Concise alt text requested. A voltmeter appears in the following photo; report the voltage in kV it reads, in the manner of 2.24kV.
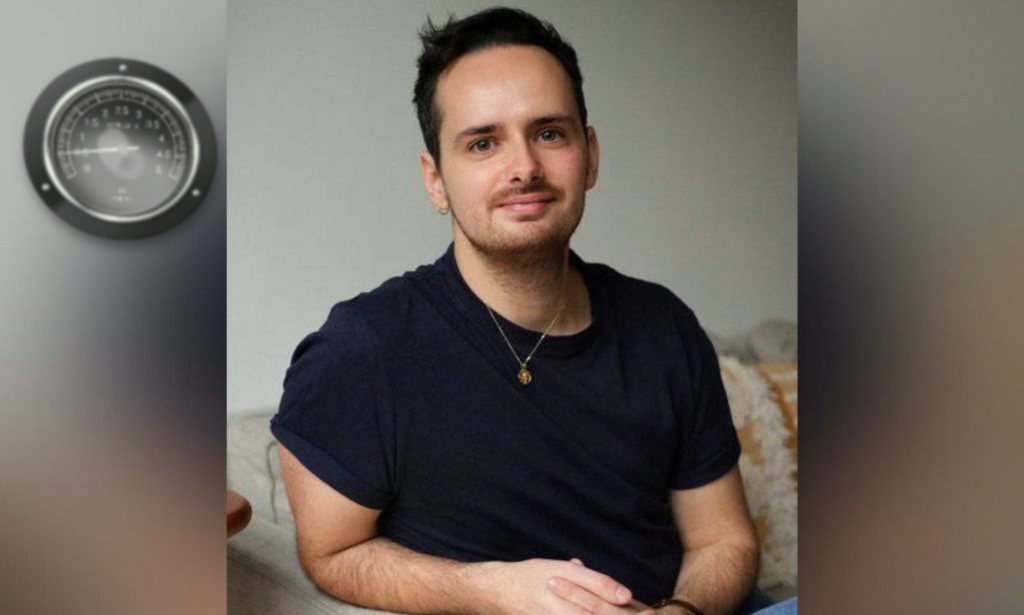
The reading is 0.5kV
